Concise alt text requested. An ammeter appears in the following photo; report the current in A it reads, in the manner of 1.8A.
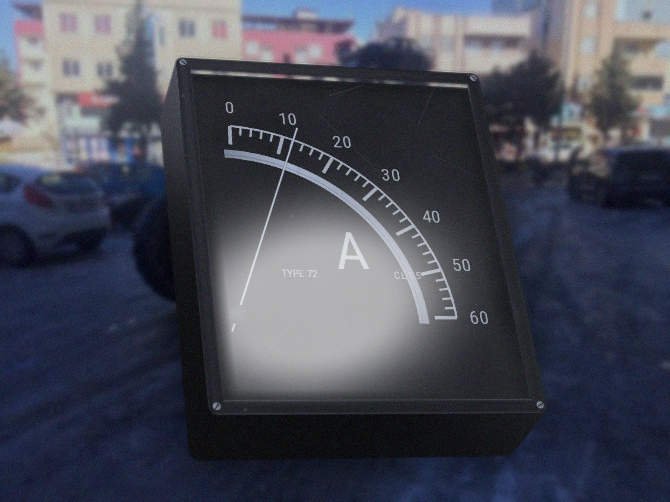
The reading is 12A
